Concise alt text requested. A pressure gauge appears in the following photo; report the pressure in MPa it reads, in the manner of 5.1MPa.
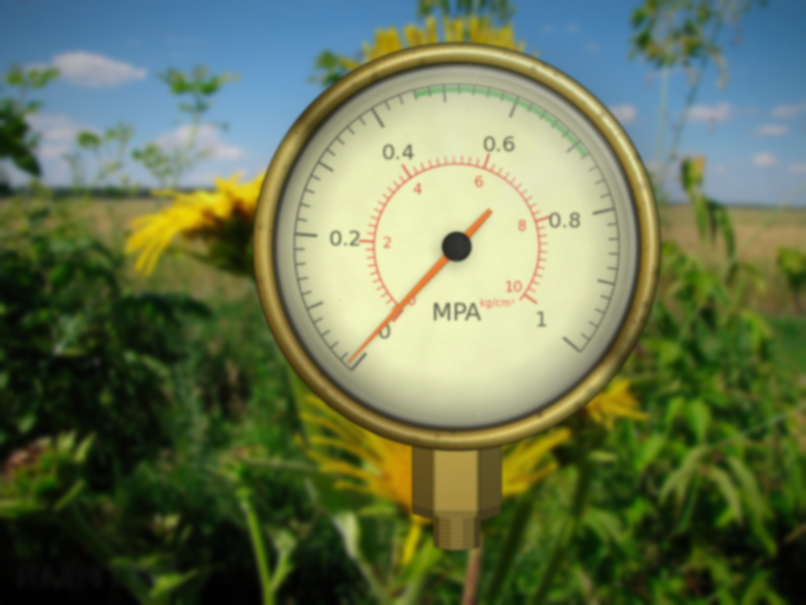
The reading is 0.01MPa
